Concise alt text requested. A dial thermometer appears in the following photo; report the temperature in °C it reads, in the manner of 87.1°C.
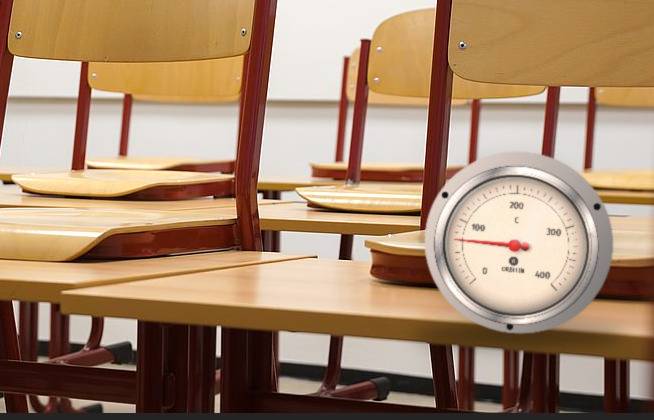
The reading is 70°C
